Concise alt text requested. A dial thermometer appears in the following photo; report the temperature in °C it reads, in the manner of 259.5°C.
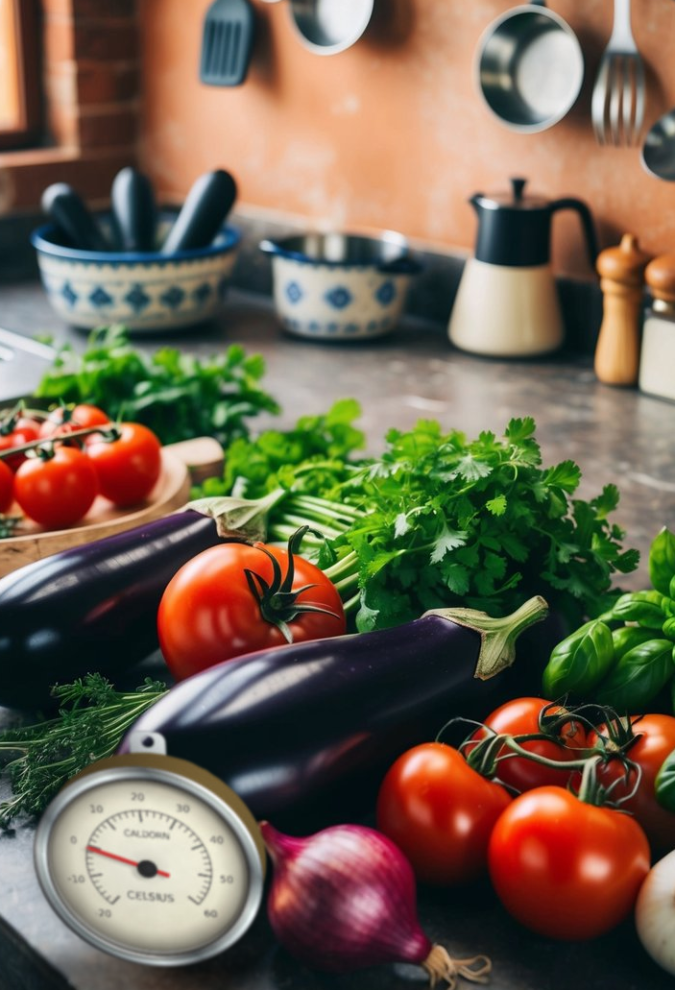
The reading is 0°C
